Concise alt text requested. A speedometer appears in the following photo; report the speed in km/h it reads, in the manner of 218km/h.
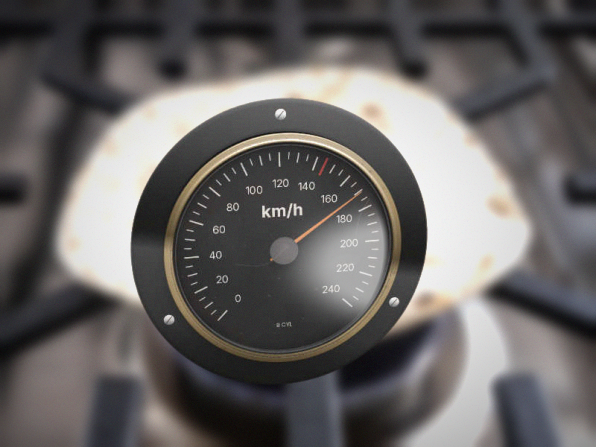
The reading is 170km/h
